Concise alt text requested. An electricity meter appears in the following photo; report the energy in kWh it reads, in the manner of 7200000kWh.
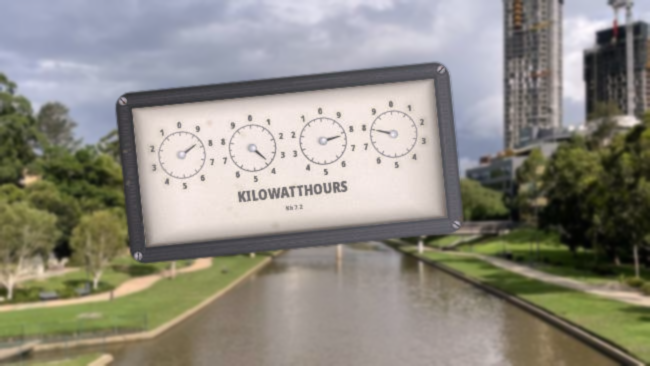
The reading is 8378kWh
